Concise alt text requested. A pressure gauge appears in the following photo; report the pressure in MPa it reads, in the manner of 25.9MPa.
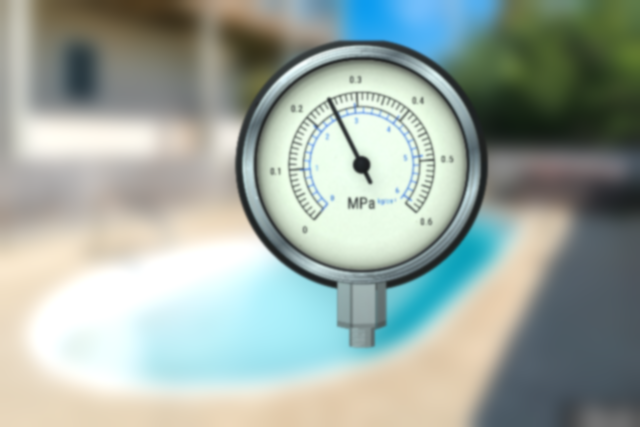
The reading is 0.25MPa
